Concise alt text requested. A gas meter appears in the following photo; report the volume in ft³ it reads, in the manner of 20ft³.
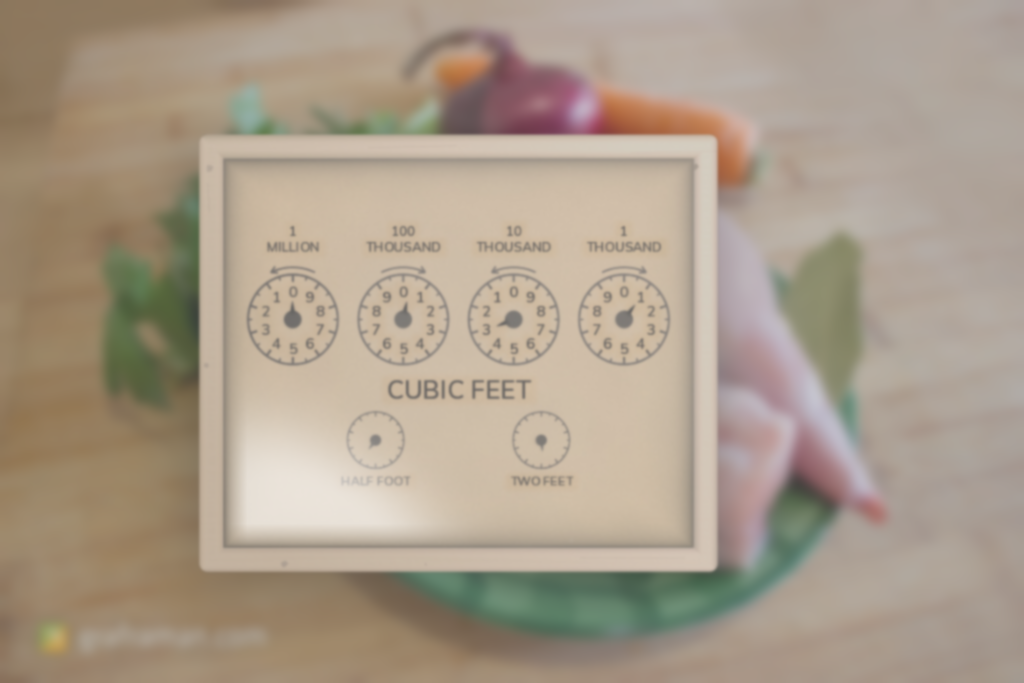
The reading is 3100ft³
